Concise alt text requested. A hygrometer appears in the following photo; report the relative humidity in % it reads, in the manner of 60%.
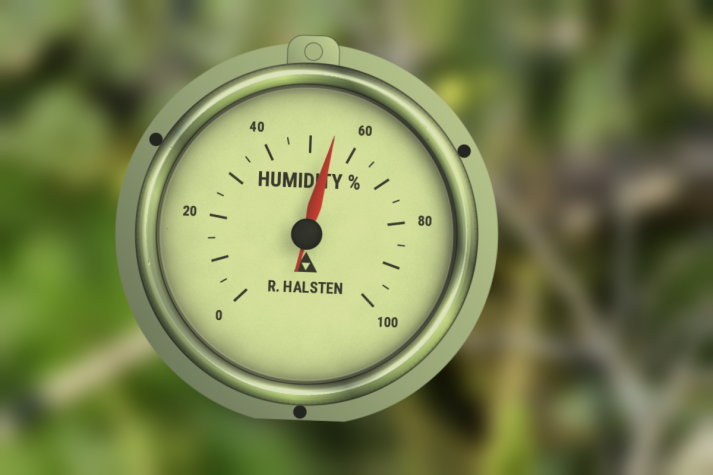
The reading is 55%
